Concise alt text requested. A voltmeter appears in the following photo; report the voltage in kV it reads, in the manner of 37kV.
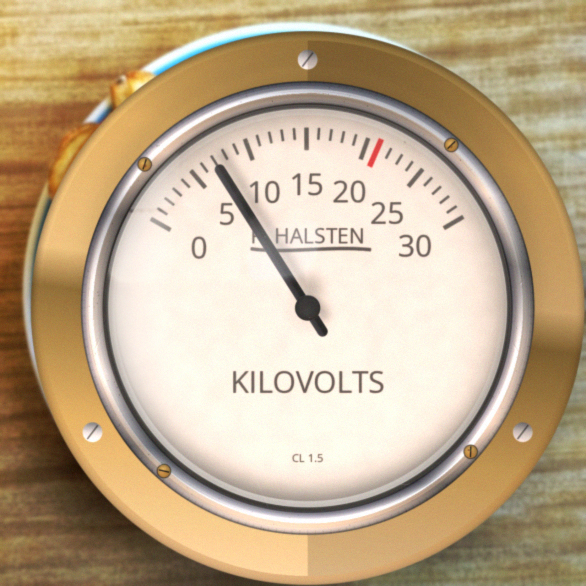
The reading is 7kV
